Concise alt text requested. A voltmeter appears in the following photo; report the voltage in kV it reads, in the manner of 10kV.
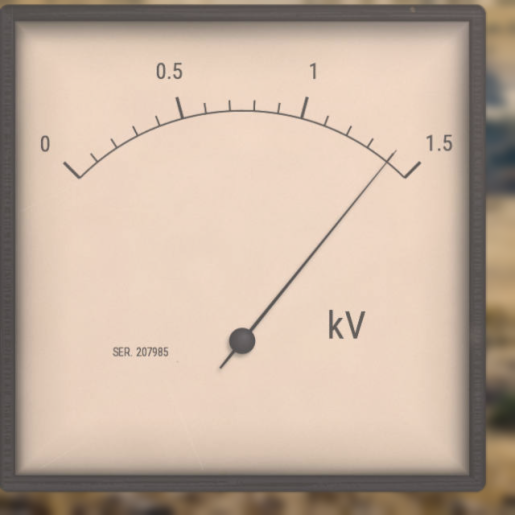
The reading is 1.4kV
